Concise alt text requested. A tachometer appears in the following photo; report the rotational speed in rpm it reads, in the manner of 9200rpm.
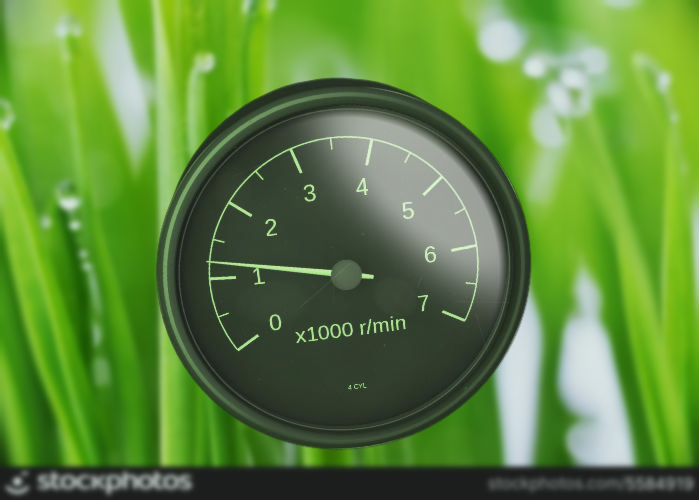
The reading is 1250rpm
